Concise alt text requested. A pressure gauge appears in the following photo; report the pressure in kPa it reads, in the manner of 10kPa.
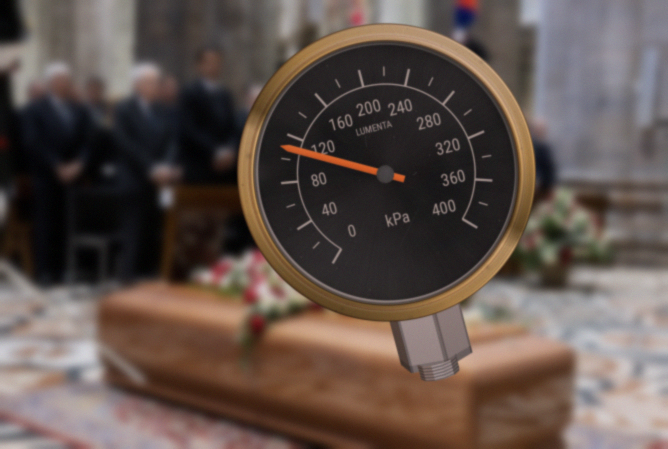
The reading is 110kPa
